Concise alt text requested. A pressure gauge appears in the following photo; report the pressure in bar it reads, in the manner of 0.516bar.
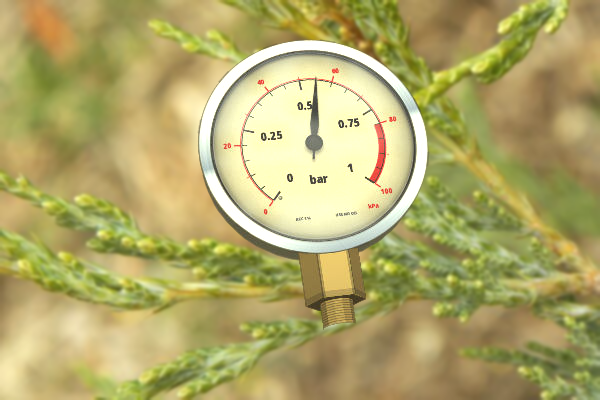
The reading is 0.55bar
